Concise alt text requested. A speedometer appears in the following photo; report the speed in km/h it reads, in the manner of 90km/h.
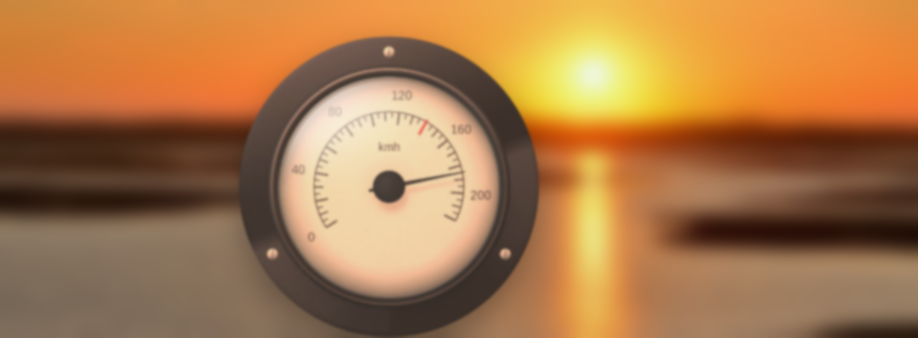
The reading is 185km/h
